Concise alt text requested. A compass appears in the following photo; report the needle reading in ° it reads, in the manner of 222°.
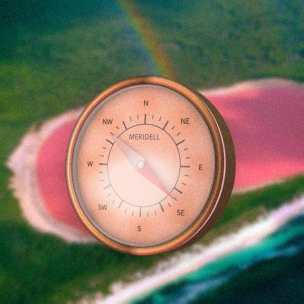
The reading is 130°
